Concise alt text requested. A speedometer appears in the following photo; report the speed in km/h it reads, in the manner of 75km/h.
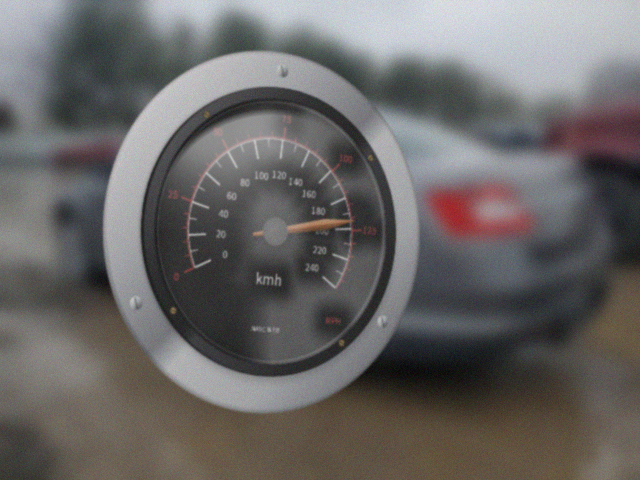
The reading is 195km/h
